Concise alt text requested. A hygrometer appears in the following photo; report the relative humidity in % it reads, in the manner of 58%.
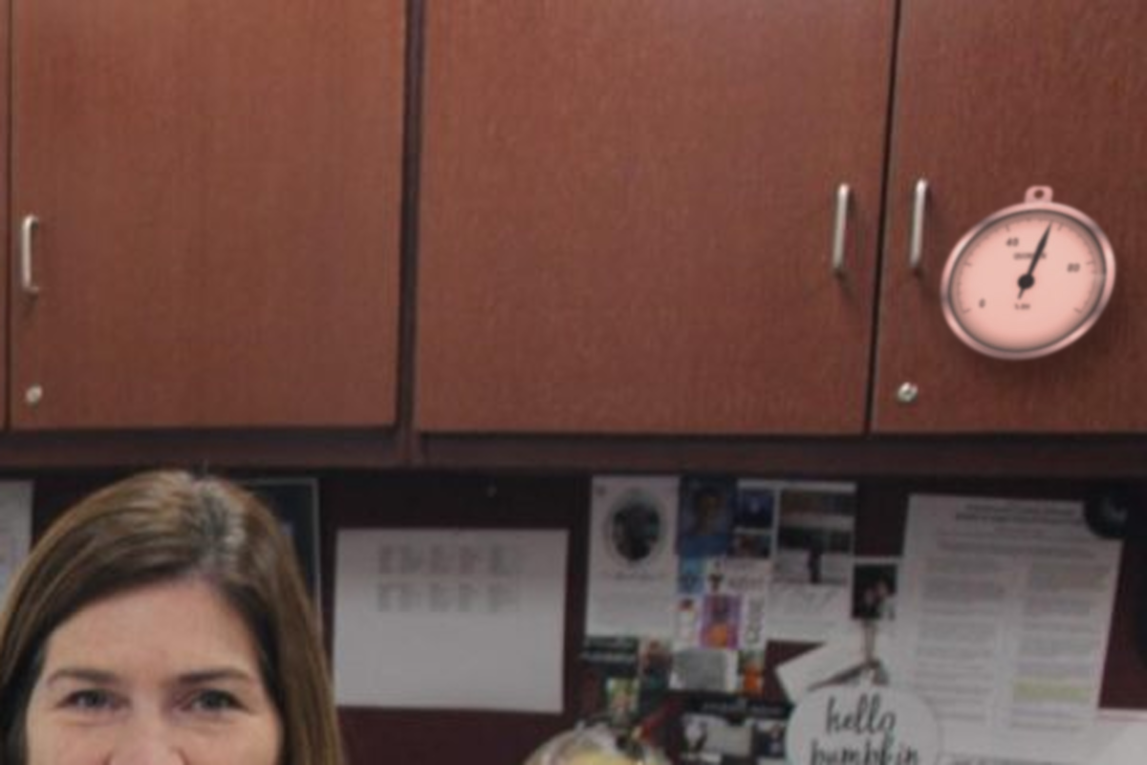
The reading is 56%
